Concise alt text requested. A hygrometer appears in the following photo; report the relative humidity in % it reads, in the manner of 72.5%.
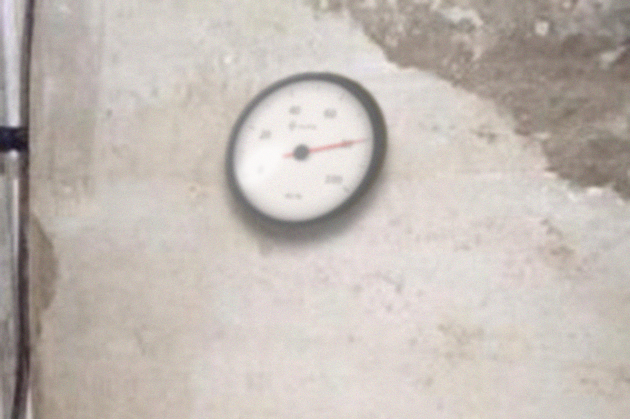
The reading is 80%
